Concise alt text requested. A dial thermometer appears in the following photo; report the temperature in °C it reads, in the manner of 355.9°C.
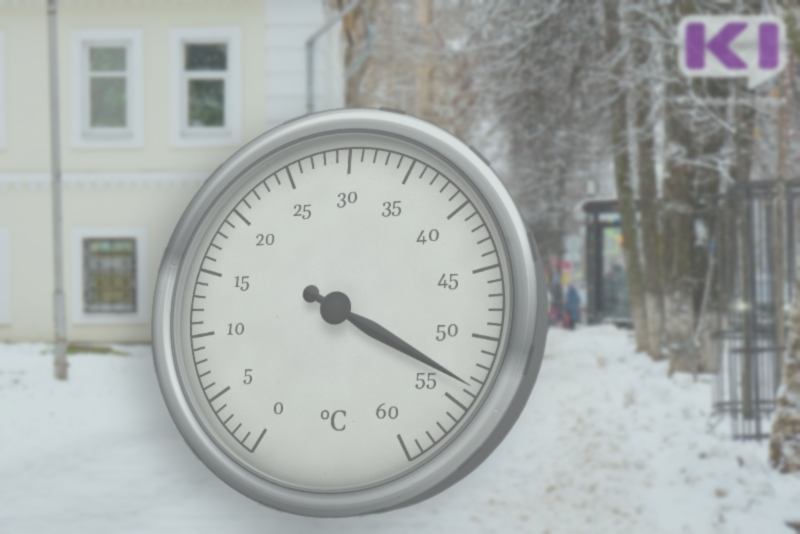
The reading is 53.5°C
